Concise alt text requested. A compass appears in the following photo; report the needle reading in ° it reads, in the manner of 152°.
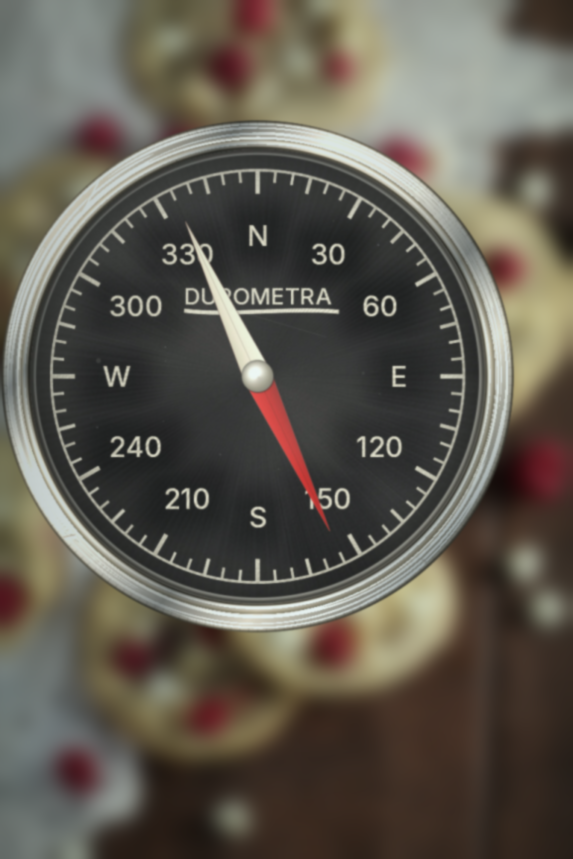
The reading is 155°
